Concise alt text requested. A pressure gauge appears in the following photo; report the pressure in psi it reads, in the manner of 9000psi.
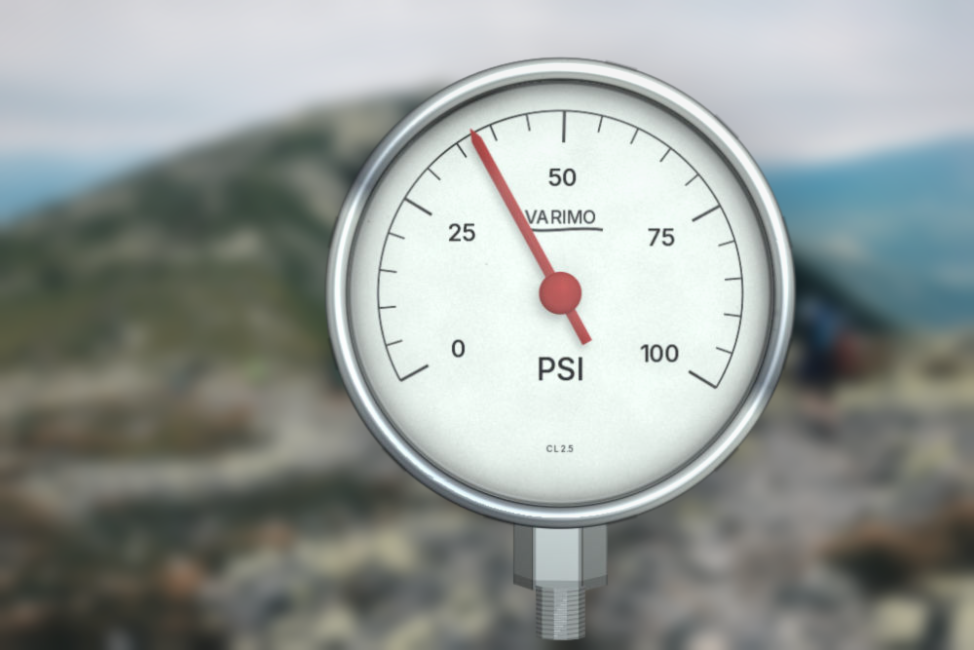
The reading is 37.5psi
